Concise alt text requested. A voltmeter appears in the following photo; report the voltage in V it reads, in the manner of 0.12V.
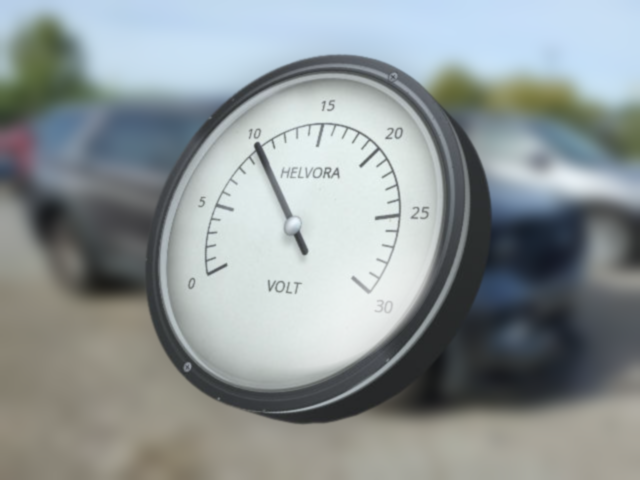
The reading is 10V
